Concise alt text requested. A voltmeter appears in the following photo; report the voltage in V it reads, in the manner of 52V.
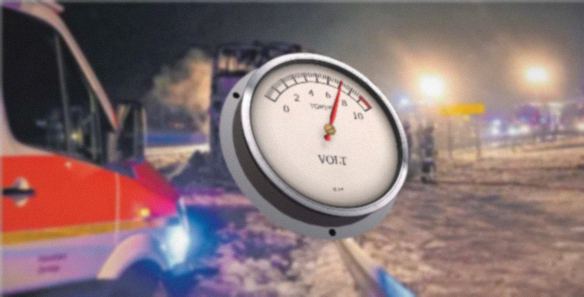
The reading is 7V
